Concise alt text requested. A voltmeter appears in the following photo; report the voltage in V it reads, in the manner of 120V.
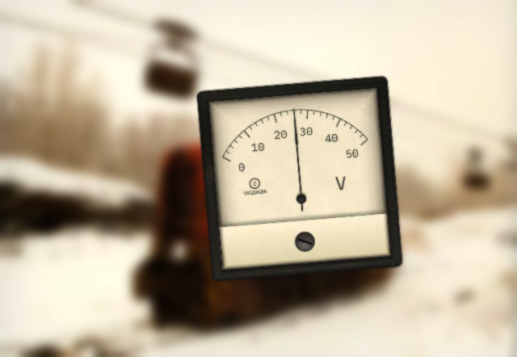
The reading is 26V
